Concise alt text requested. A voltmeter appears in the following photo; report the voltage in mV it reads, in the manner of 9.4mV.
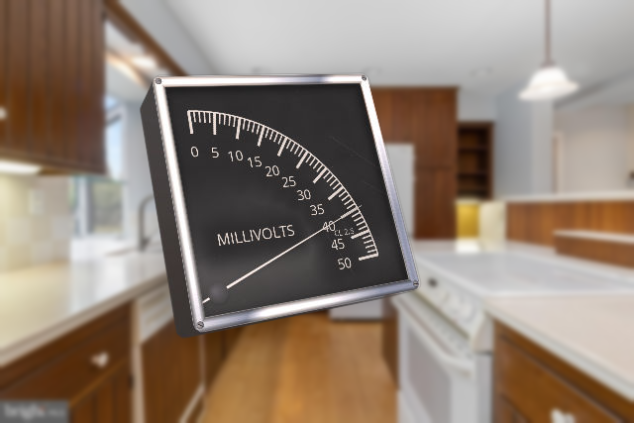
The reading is 40mV
